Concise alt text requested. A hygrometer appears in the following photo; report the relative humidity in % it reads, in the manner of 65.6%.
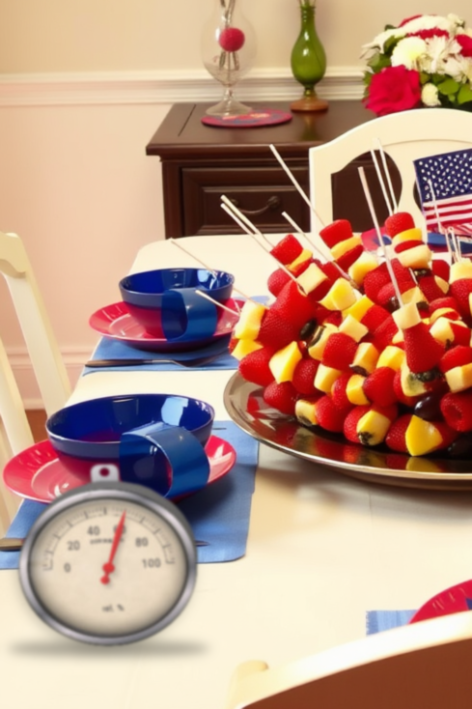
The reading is 60%
